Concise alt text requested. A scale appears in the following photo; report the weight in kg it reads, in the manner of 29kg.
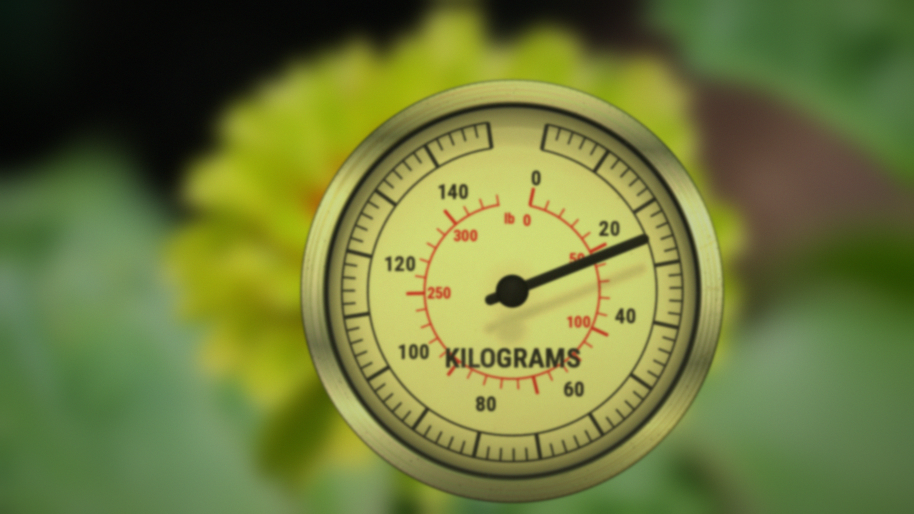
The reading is 25kg
